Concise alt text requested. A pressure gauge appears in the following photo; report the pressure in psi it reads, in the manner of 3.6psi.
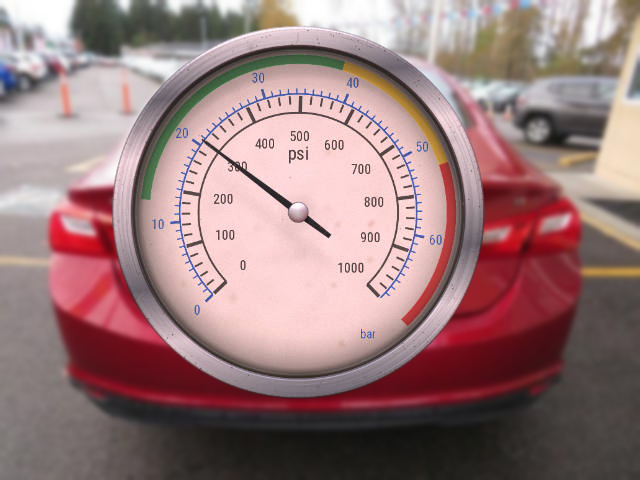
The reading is 300psi
